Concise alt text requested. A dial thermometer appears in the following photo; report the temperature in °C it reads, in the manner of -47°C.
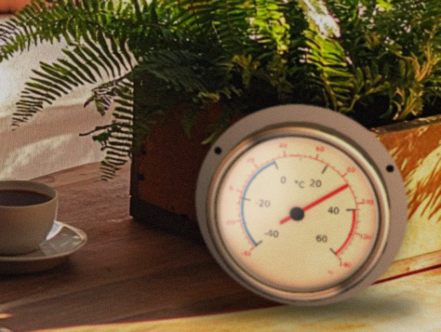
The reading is 30°C
